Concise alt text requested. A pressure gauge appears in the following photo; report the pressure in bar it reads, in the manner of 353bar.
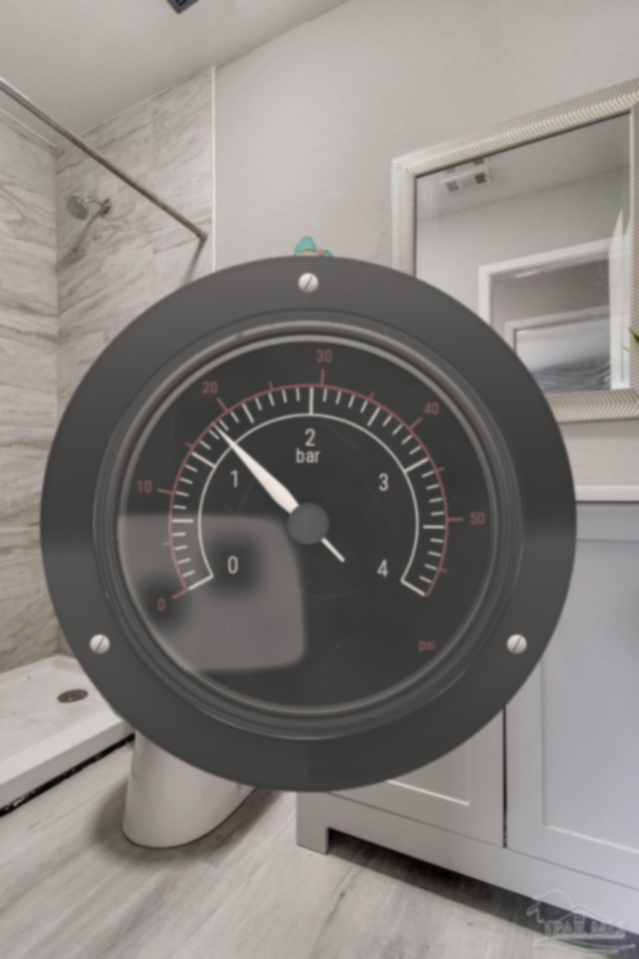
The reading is 1.25bar
